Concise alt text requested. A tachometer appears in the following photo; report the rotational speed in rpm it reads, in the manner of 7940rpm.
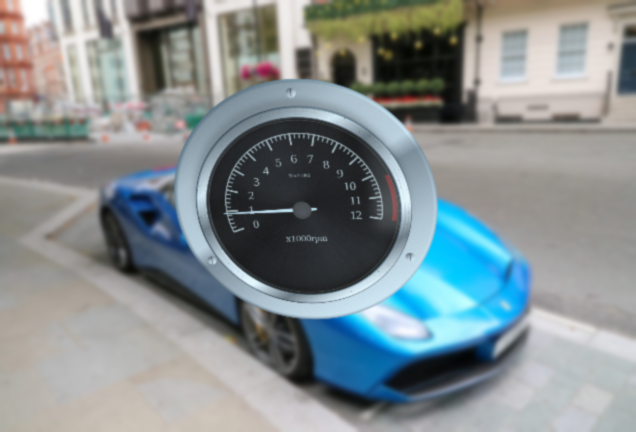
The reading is 1000rpm
